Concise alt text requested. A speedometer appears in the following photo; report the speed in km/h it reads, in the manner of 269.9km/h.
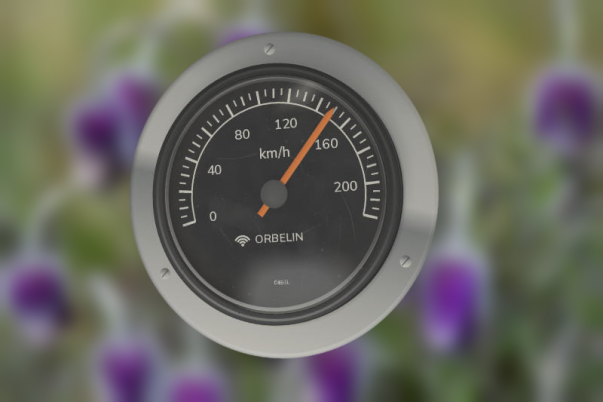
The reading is 150km/h
